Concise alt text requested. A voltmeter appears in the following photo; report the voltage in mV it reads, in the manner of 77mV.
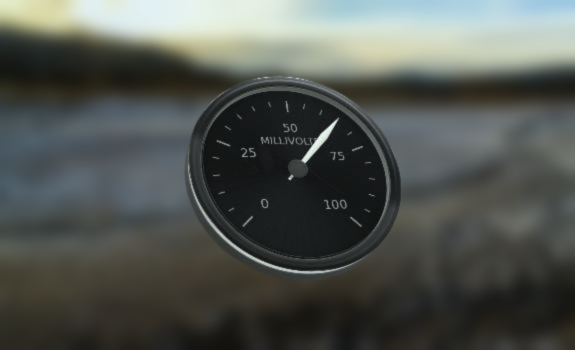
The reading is 65mV
